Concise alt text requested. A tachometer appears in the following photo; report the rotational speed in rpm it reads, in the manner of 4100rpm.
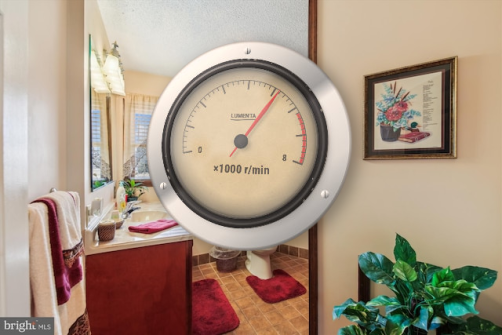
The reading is 5200rpm
